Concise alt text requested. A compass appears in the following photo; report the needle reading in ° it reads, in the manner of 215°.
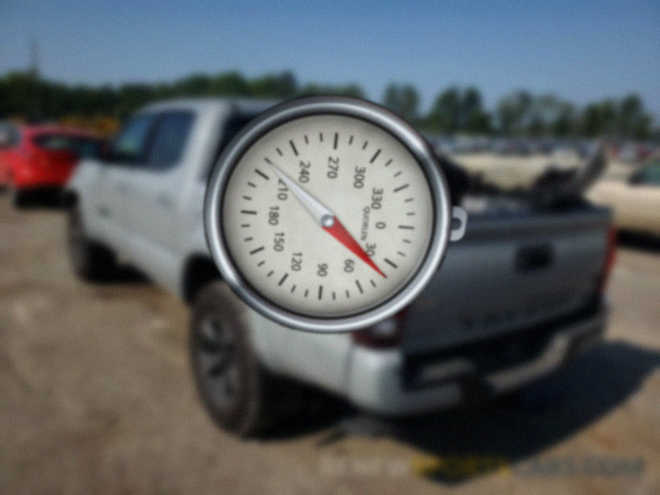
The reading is 40°
